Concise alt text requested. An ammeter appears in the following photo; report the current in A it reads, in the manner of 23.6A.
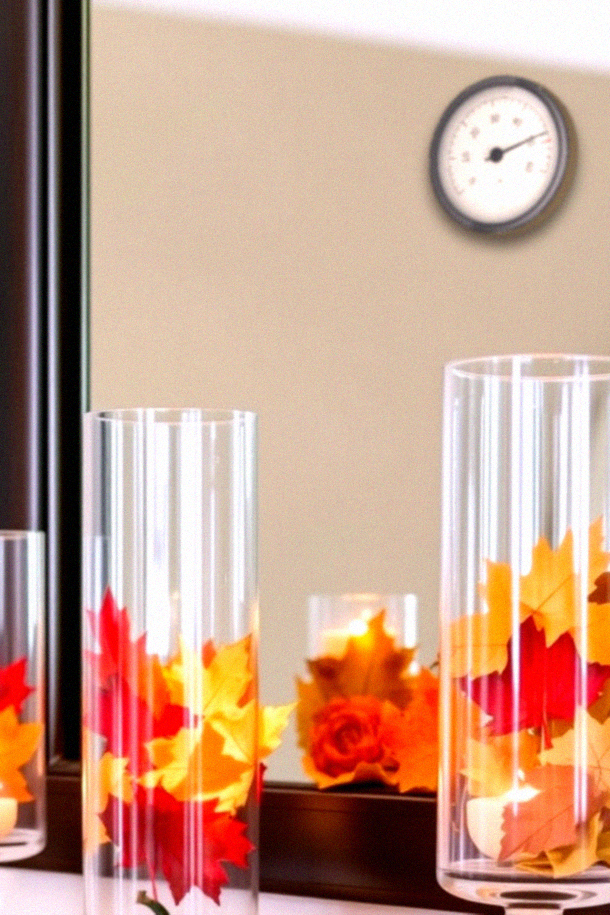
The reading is 50A
